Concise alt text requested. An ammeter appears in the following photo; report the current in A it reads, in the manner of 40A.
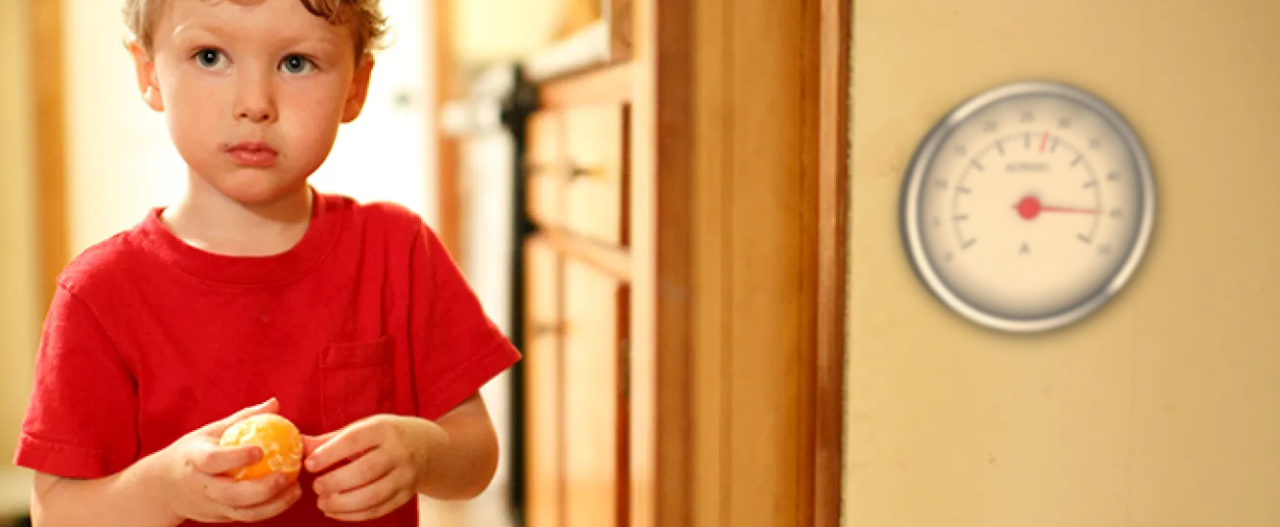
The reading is 45A
